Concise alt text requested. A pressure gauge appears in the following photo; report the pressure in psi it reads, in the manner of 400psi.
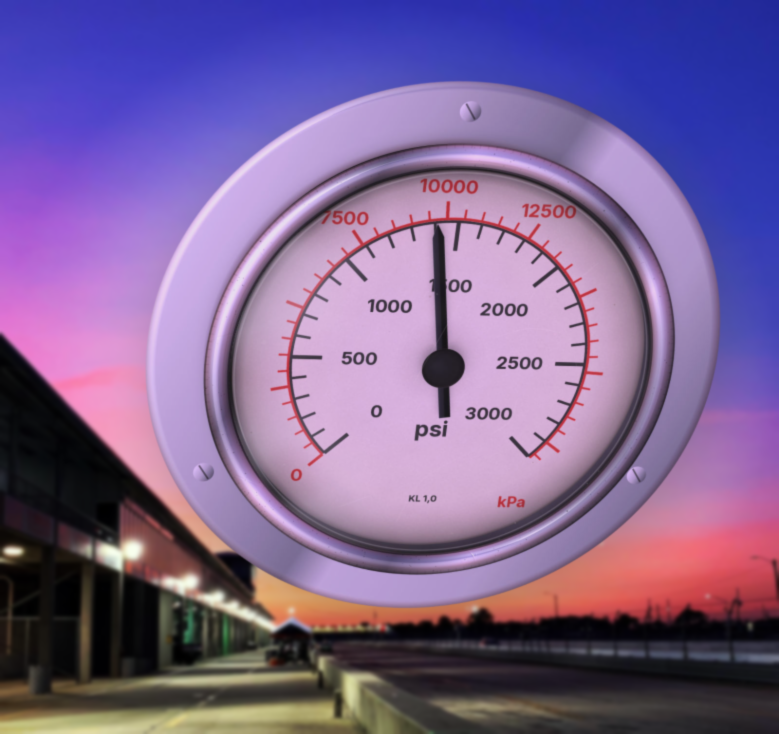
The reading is 1400psi
